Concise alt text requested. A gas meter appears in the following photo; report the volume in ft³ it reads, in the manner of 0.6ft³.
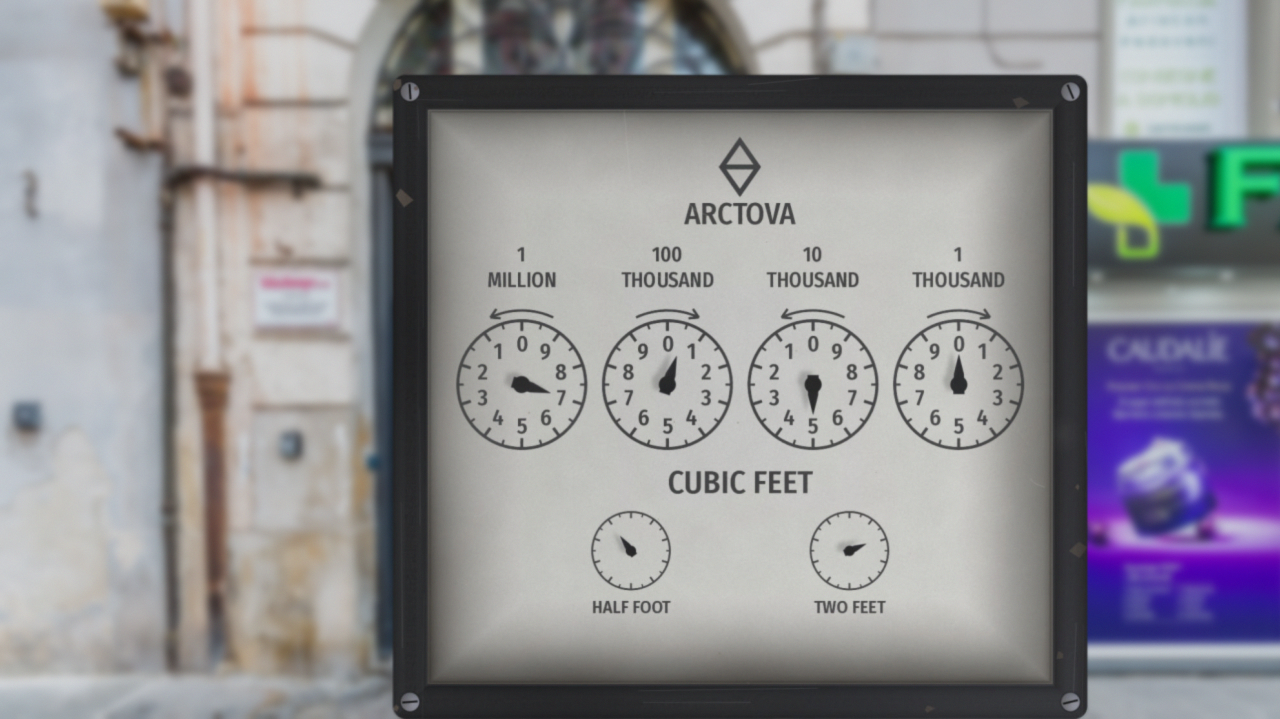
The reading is 705000ft³
